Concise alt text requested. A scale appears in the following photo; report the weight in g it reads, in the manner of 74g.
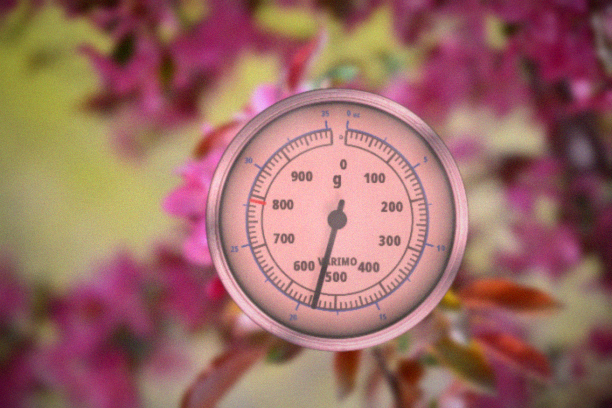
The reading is 540g
